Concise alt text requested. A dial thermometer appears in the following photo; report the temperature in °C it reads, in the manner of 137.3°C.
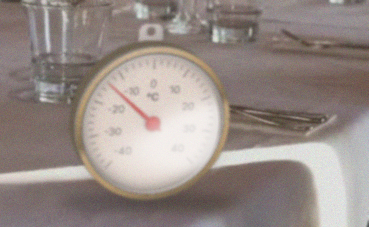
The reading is -14°C
